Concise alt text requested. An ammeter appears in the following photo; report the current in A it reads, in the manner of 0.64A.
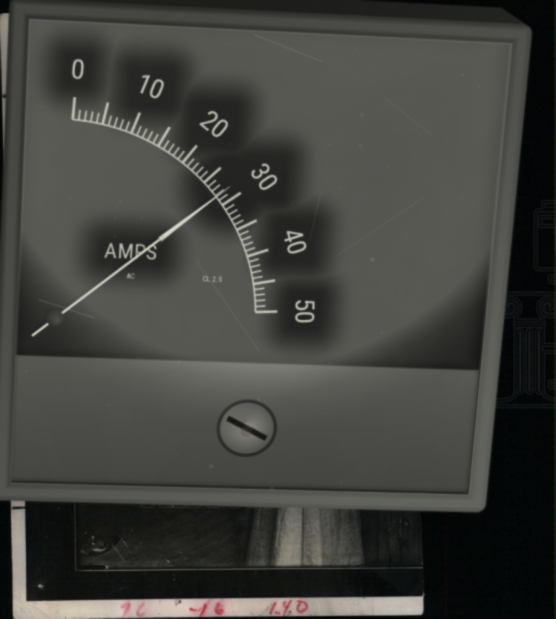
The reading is 28A
